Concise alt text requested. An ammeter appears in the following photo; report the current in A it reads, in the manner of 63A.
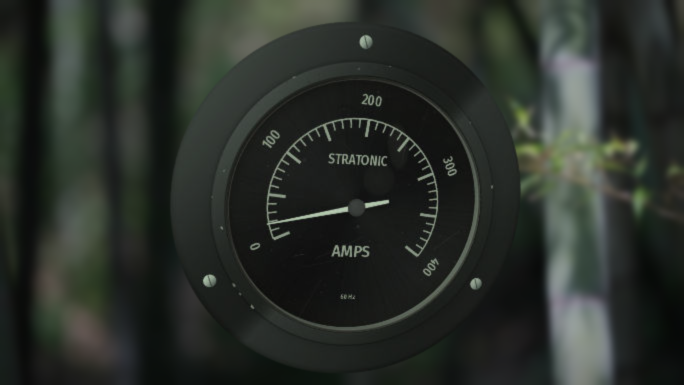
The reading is 20A
